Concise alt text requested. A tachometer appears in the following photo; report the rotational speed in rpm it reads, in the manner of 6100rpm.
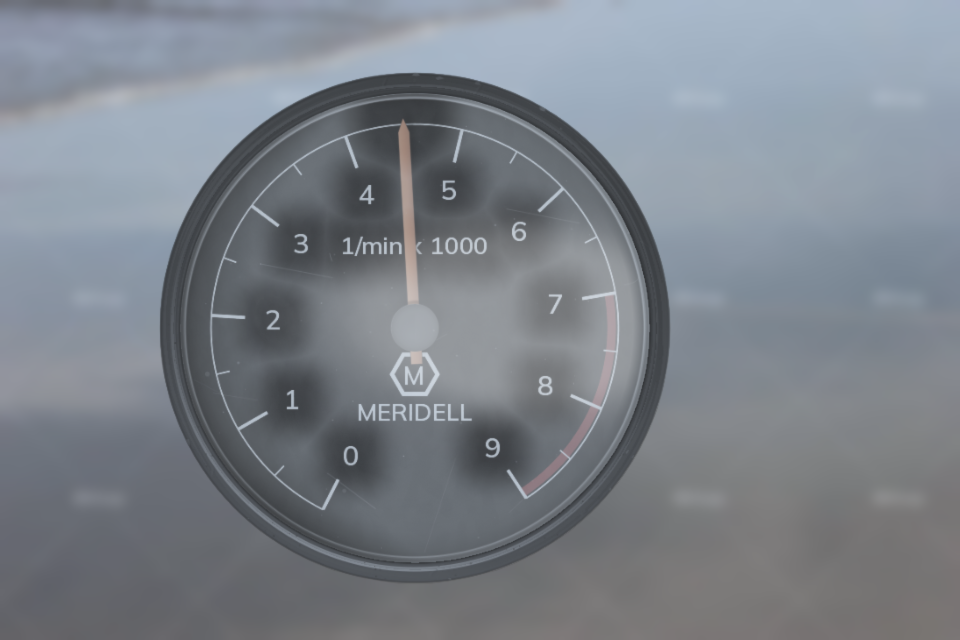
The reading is 4500rpm
